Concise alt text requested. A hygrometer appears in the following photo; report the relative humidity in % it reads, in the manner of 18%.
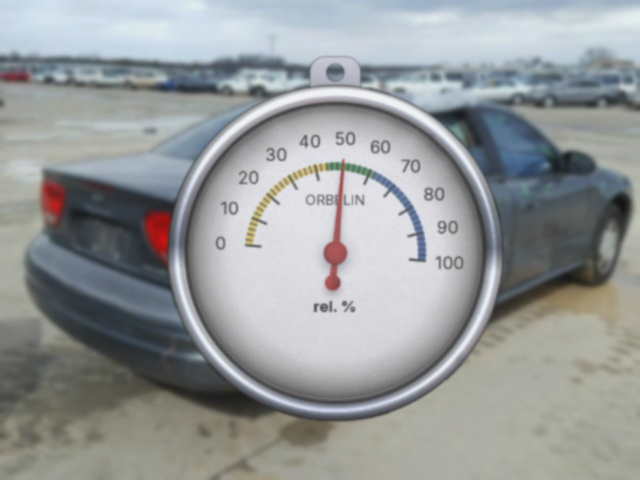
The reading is 50%
